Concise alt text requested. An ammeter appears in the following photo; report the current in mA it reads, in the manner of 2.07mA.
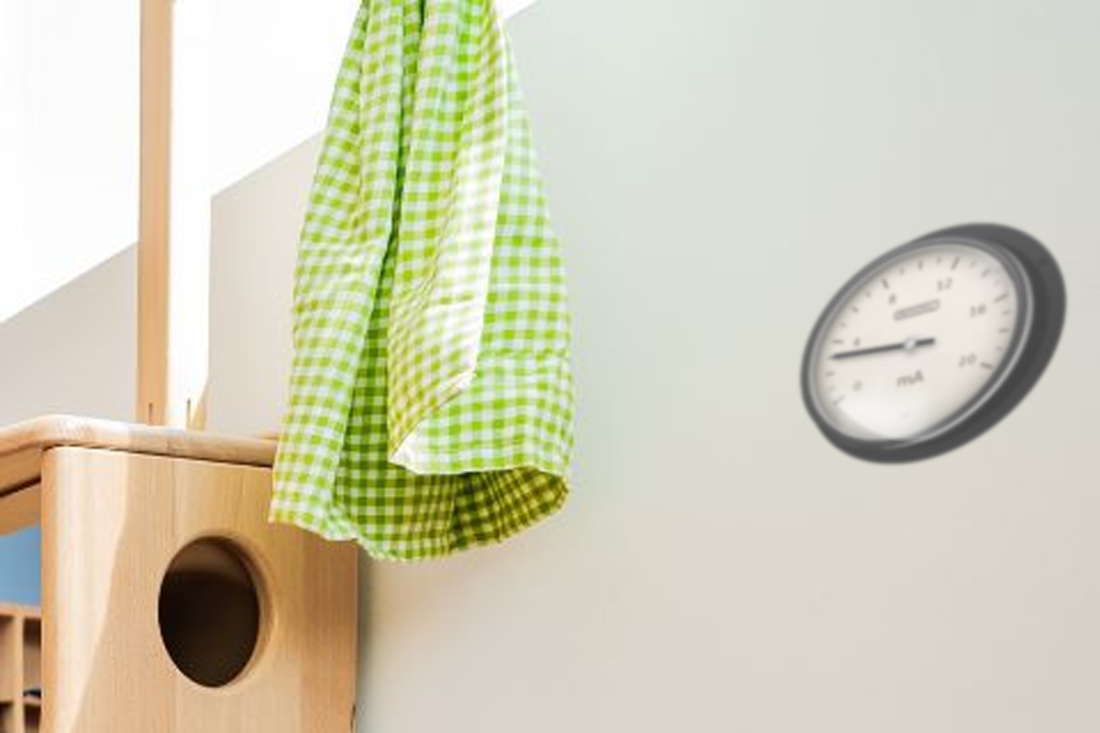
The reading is 3mA
